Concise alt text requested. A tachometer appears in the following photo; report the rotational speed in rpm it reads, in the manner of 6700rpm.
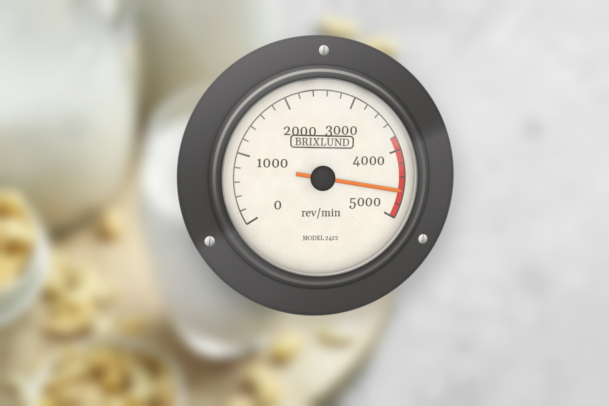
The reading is 4600rpm
